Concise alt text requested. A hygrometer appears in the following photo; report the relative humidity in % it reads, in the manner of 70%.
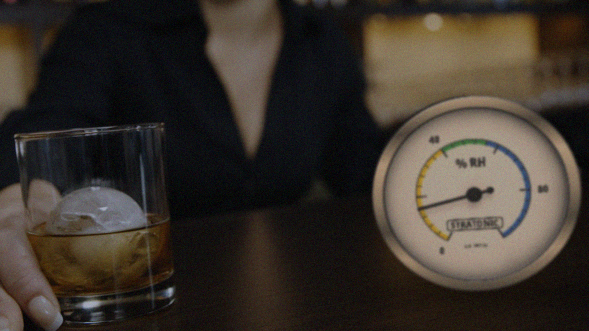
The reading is 16%
